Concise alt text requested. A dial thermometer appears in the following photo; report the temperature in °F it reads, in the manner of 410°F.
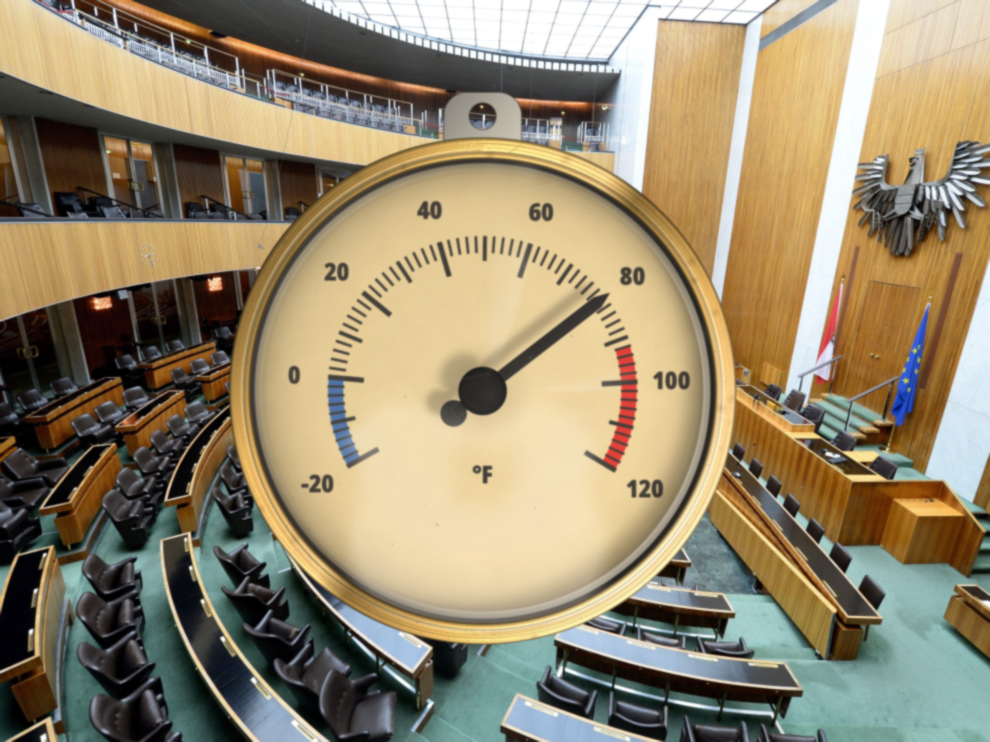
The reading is 80°F
